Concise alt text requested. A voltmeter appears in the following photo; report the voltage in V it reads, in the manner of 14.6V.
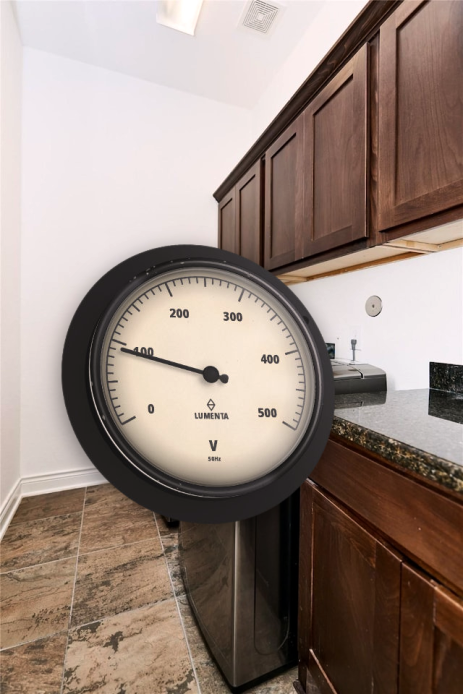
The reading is 90V
